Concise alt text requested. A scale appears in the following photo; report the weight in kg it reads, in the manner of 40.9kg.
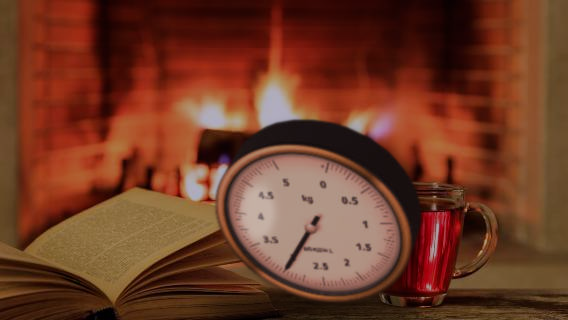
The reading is 3kg
